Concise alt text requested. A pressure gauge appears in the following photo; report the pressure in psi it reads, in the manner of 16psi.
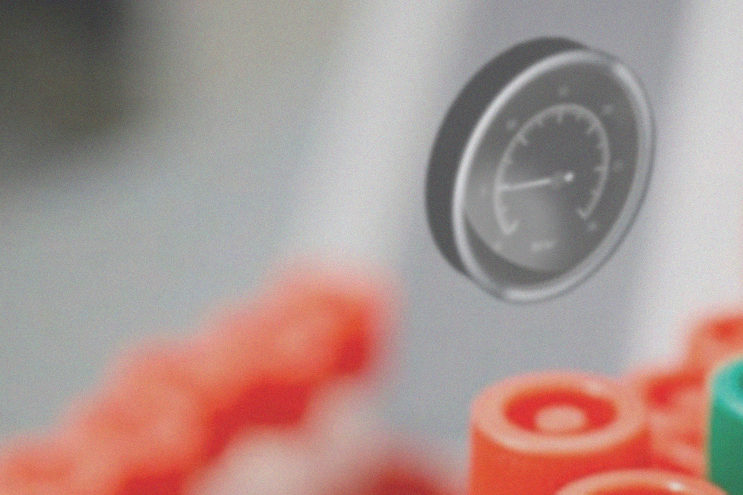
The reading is 5psi
